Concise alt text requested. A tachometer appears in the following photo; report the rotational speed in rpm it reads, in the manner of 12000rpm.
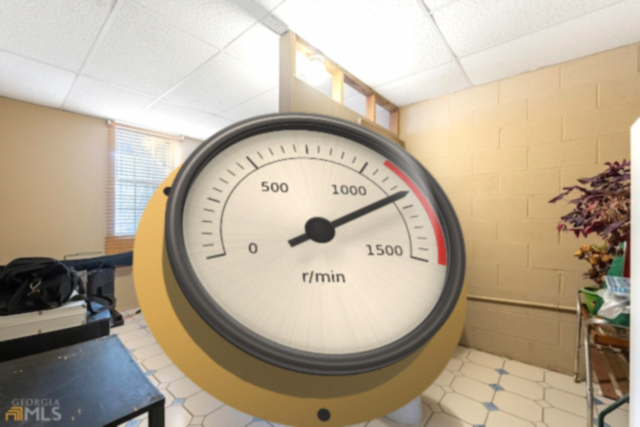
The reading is 1200rpm
